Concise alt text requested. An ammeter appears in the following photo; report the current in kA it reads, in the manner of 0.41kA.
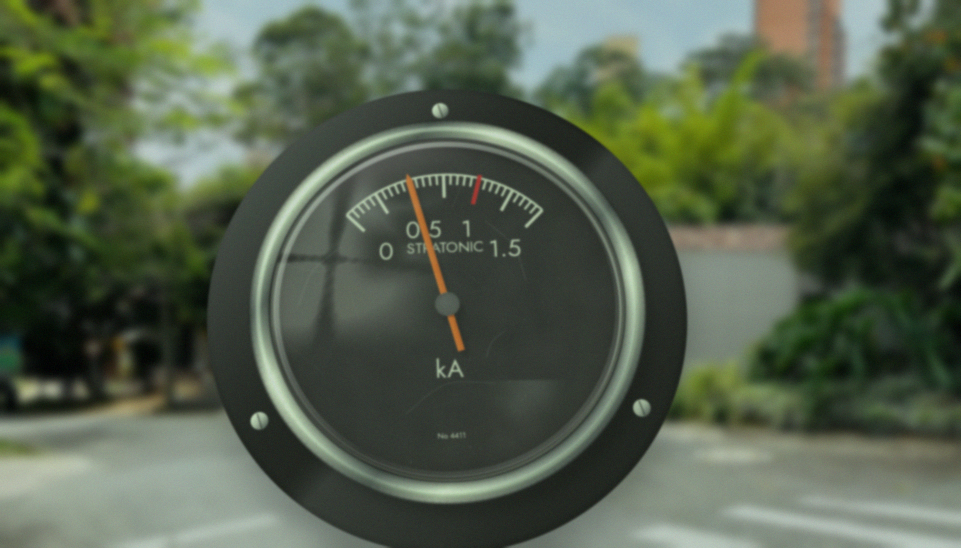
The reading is 0.5kA
